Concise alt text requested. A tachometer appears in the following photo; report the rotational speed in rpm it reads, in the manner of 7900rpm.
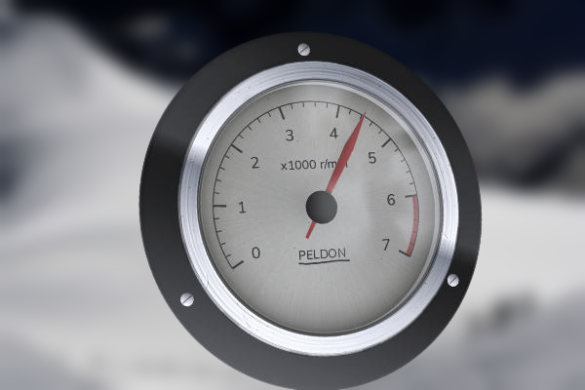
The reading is 4400rpm
